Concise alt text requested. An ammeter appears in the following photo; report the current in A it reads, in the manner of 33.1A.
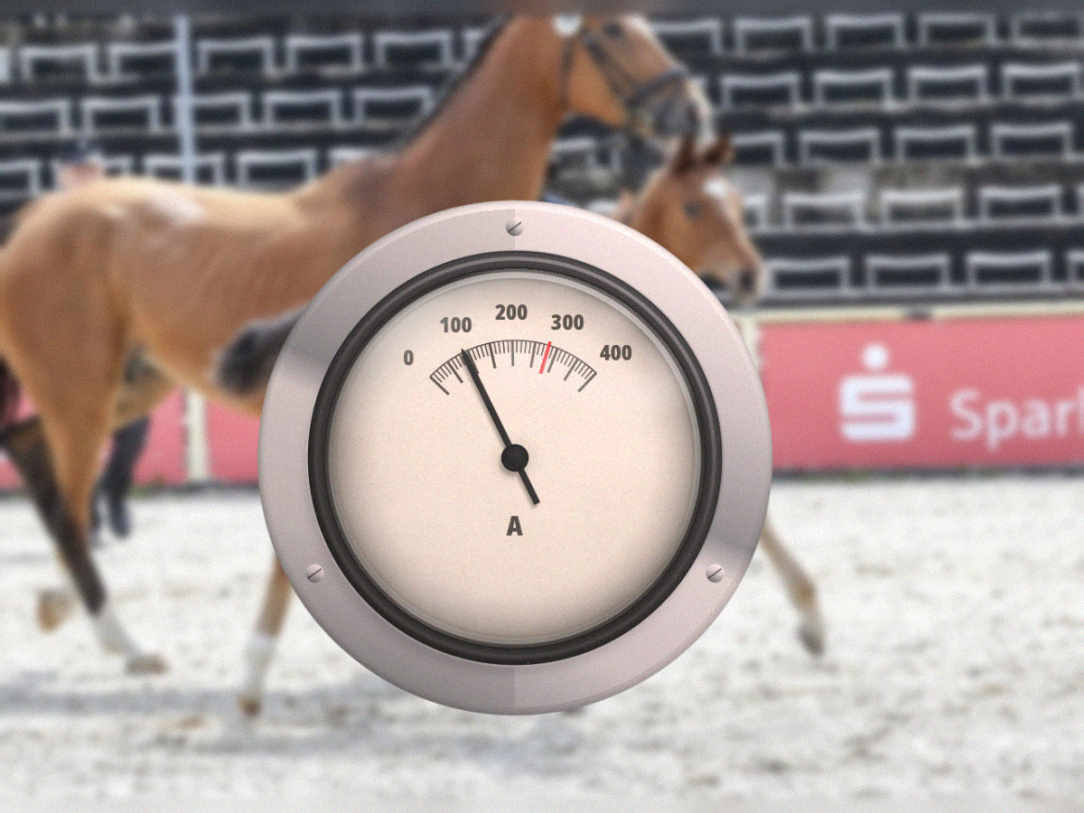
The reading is 90A
